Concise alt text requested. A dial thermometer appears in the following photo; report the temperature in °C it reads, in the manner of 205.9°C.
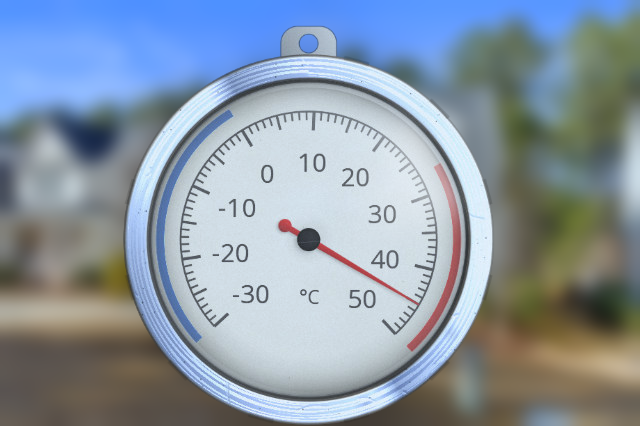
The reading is 45°C
